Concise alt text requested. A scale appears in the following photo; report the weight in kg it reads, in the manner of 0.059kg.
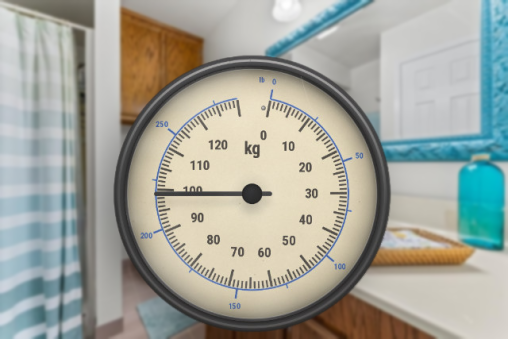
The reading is 99kg
